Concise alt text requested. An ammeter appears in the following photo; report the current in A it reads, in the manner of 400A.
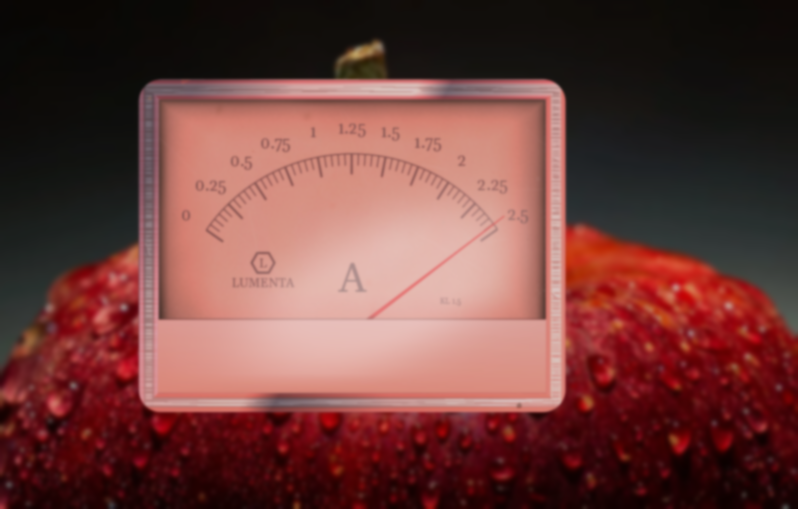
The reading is 2.45A
